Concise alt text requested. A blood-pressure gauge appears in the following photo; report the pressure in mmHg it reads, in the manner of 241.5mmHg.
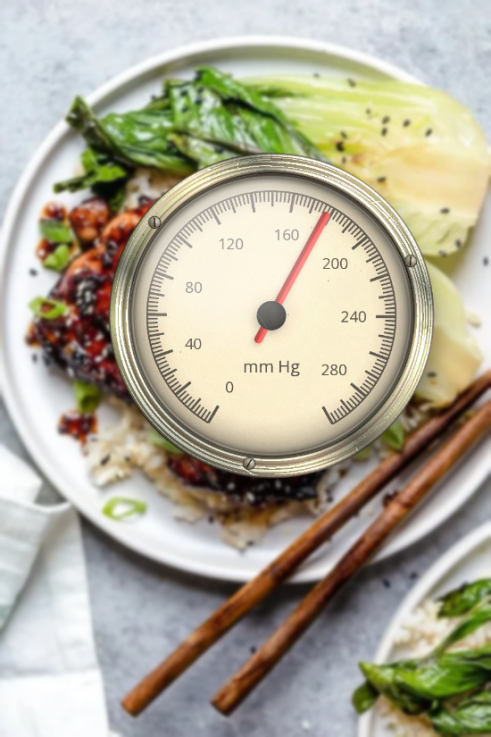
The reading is 178mmHg
